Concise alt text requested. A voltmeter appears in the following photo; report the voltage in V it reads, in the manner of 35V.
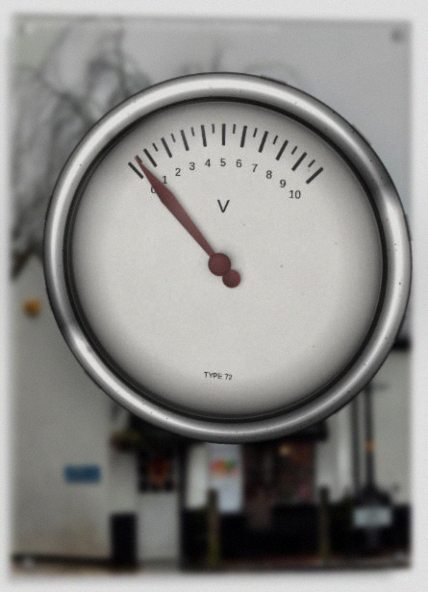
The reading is 0.5V
